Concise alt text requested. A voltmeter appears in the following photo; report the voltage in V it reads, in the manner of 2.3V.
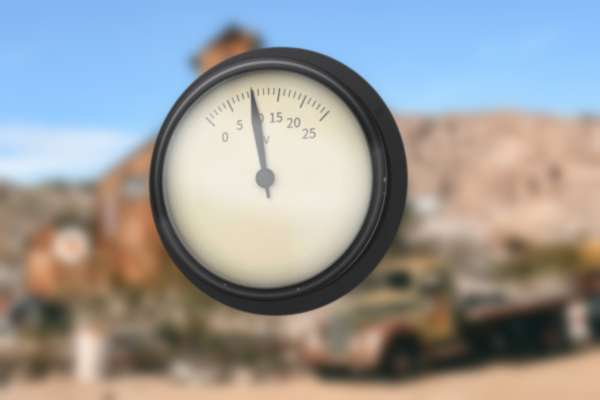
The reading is 10V
